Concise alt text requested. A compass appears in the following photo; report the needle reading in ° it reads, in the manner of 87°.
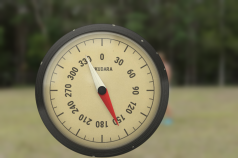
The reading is 155°
